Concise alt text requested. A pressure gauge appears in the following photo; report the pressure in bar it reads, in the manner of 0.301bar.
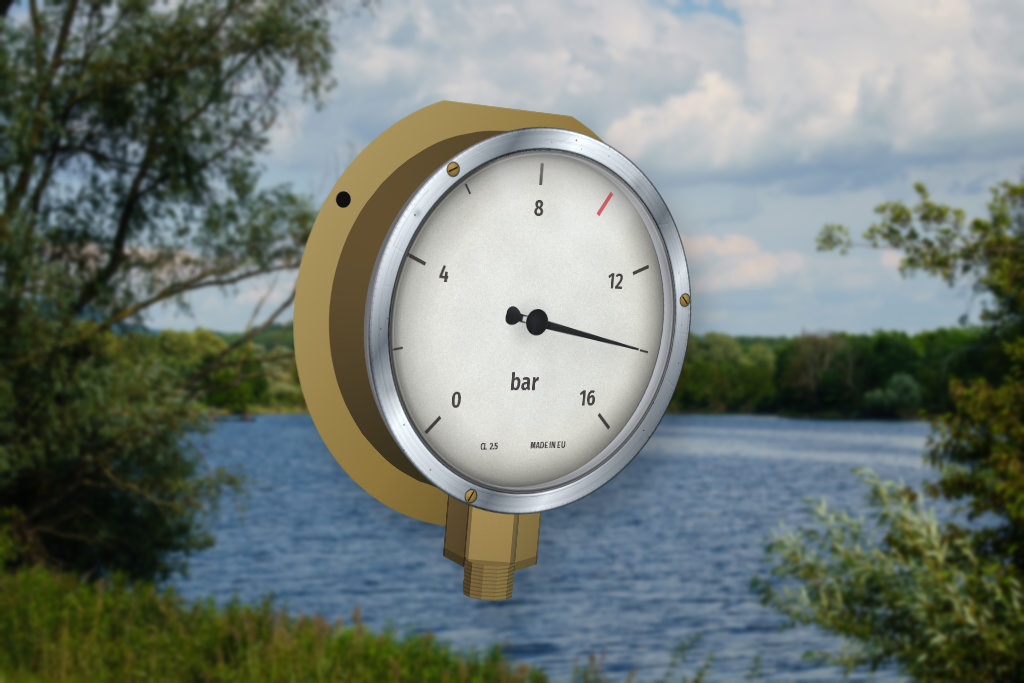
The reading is 14bar
